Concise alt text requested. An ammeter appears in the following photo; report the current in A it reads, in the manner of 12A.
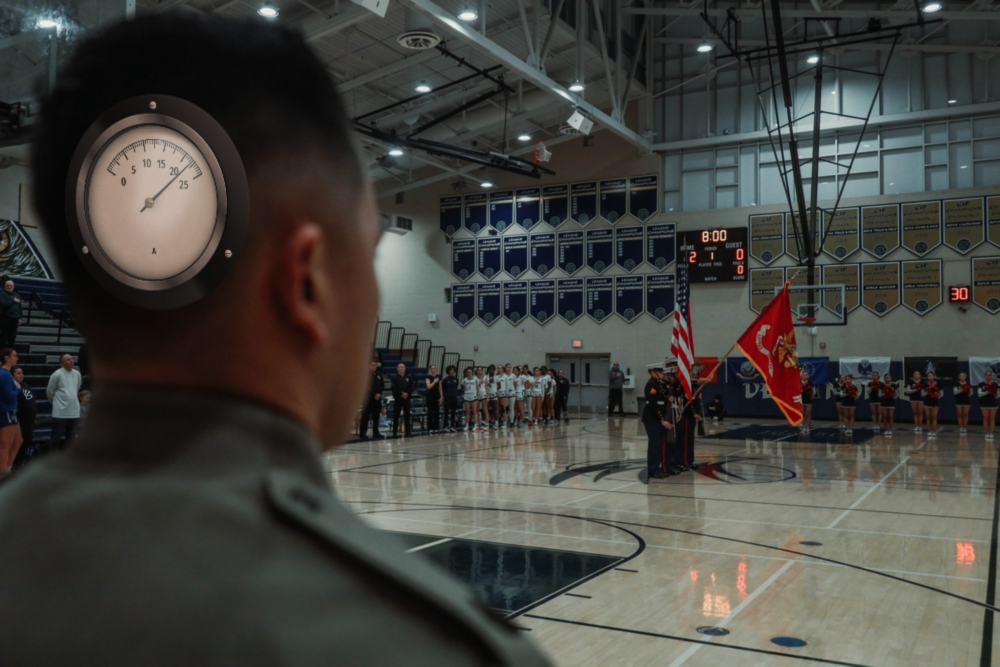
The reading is 22.5A
